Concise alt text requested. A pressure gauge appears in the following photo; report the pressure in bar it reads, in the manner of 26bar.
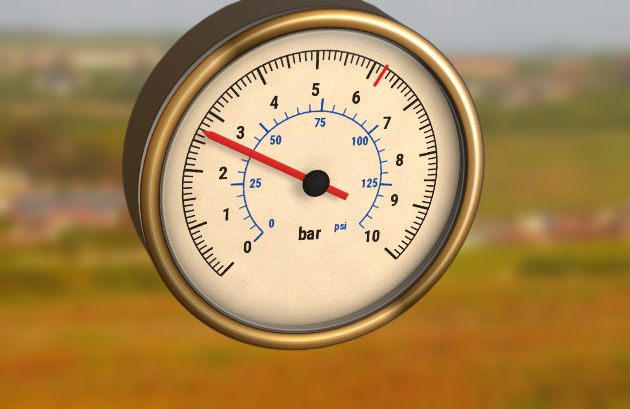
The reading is 2.7bar
